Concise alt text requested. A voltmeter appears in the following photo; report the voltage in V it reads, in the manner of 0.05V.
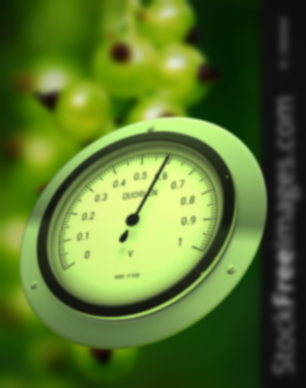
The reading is 0.6V
